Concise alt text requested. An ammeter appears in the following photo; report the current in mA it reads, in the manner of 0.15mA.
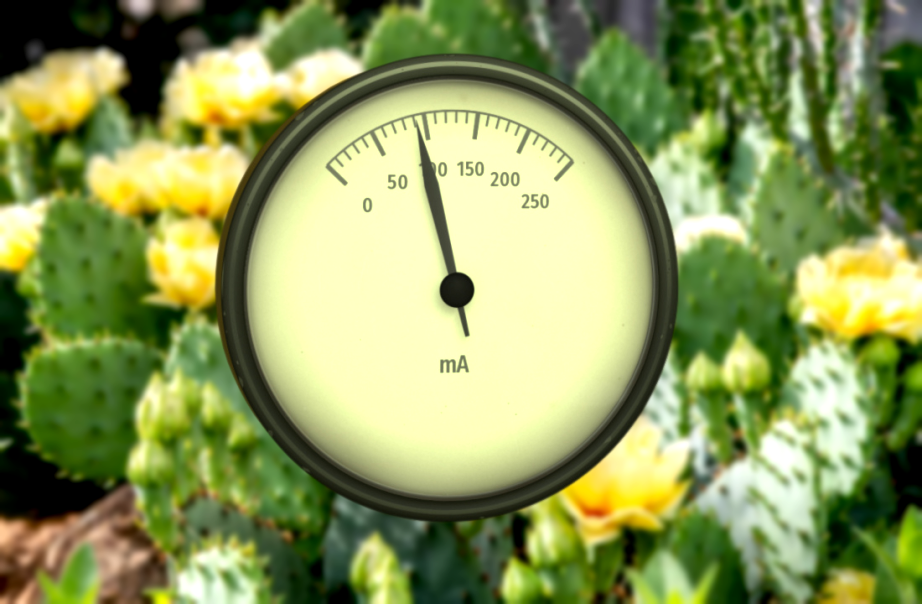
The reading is 90mA
